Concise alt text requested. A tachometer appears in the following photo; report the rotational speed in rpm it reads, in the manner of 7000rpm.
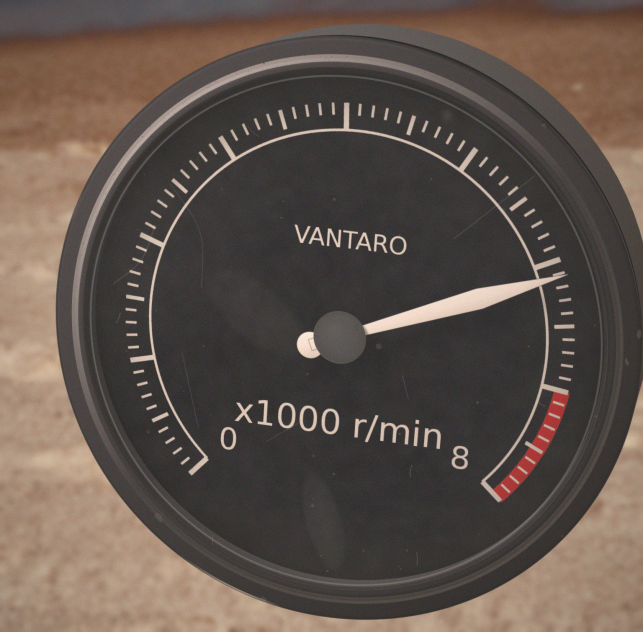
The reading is 6100rpm
